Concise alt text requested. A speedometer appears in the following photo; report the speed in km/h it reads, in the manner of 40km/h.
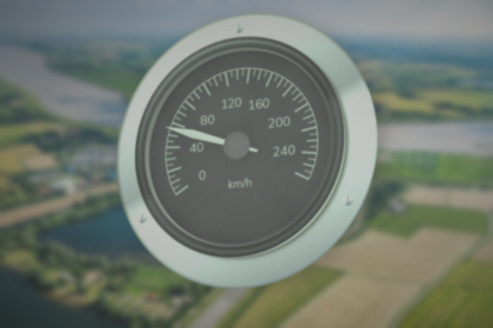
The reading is 55km/h
